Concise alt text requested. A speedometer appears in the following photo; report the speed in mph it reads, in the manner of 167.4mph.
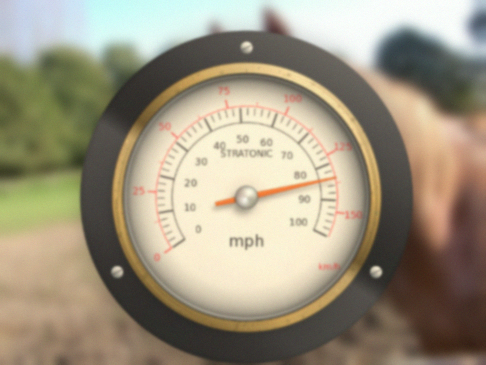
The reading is 84mph
